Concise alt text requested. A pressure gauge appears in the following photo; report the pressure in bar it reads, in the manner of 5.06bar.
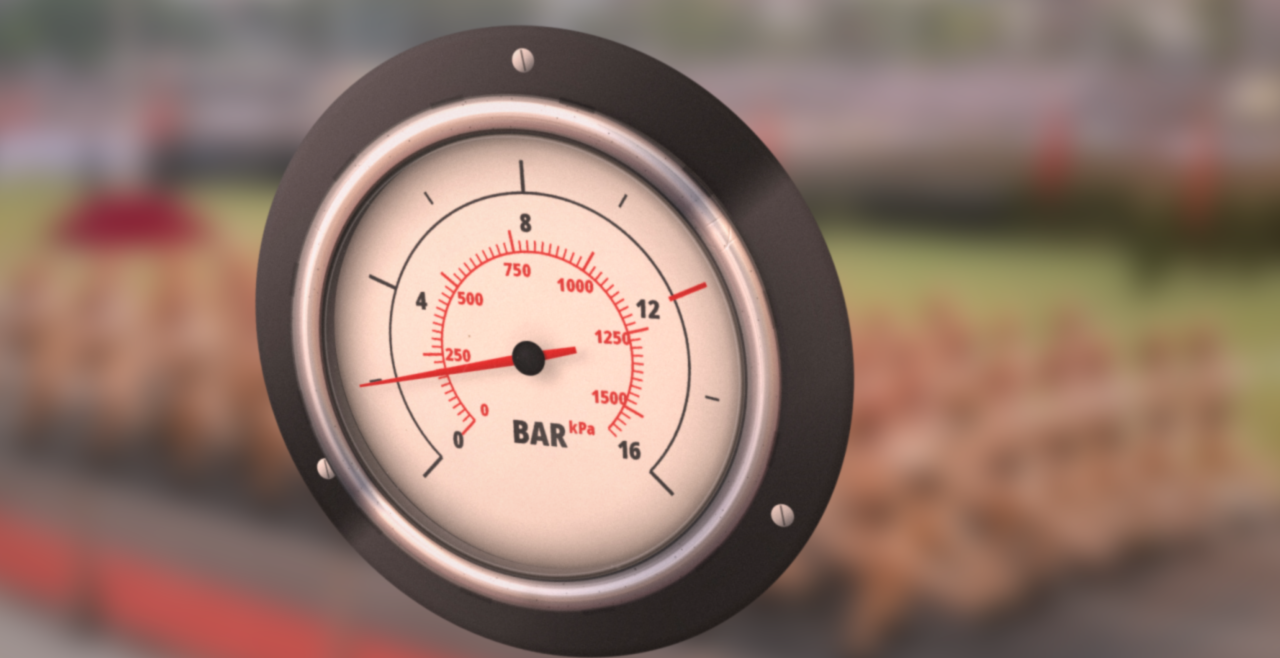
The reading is 2bar
